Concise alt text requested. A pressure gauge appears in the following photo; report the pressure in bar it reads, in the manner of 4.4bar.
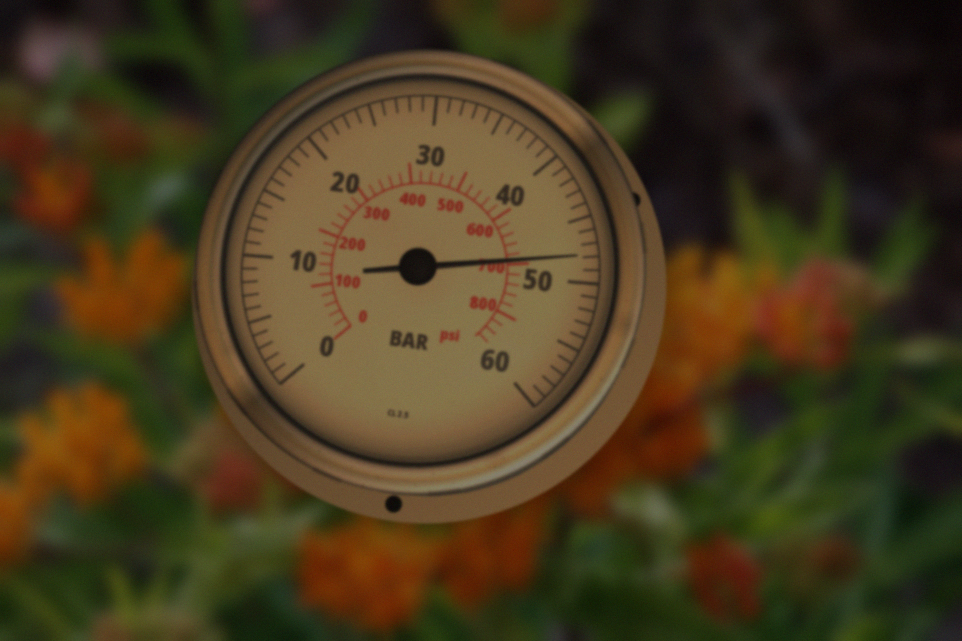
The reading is 48bar
